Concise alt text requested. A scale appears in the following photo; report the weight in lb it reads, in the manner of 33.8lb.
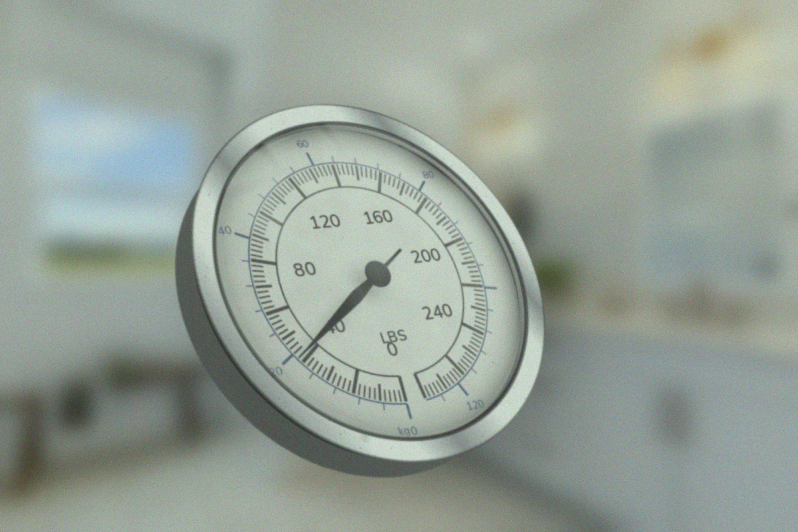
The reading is 42lb
